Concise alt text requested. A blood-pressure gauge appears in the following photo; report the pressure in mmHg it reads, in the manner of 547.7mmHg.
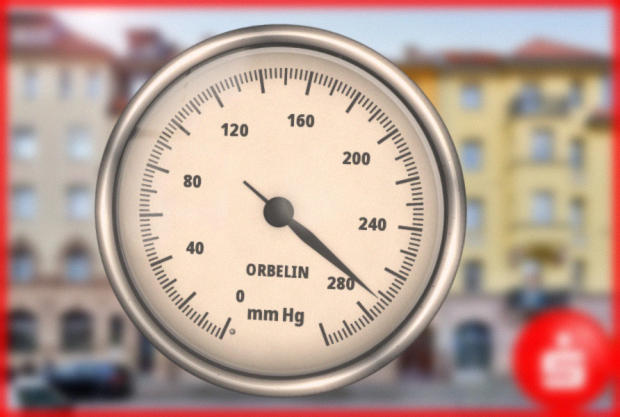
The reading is 272mmHg
